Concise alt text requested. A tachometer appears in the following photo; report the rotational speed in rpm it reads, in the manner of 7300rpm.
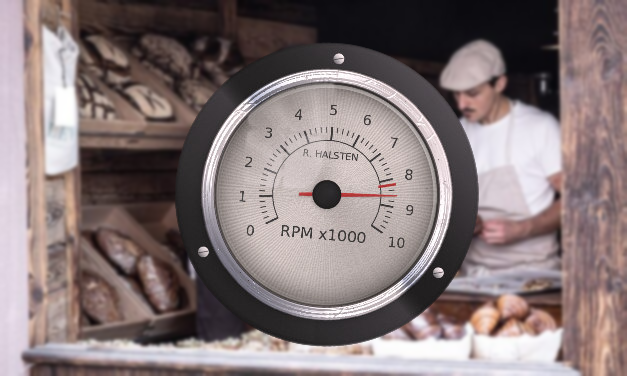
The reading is 8600rpm
